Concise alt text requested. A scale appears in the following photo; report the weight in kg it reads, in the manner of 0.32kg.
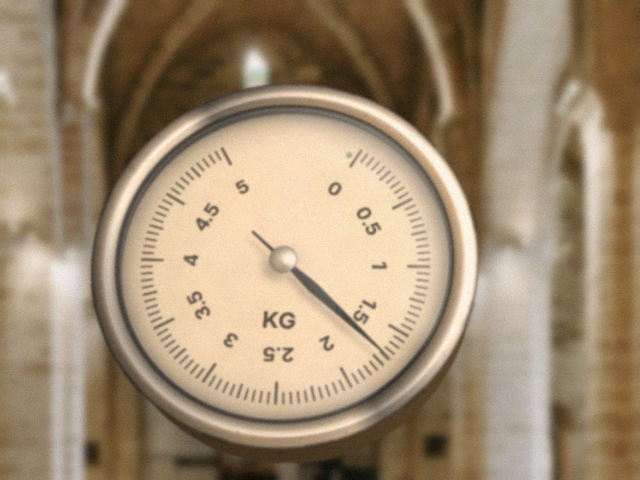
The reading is 1.7kg
